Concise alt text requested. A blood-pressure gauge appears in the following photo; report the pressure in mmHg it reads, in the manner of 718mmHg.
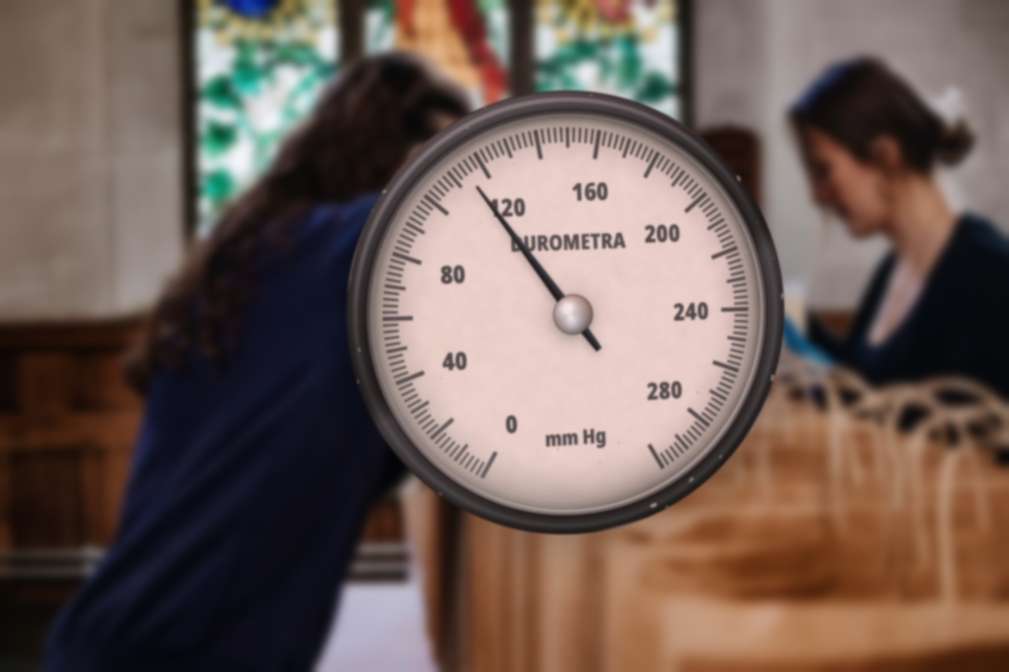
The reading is 114mmHg
